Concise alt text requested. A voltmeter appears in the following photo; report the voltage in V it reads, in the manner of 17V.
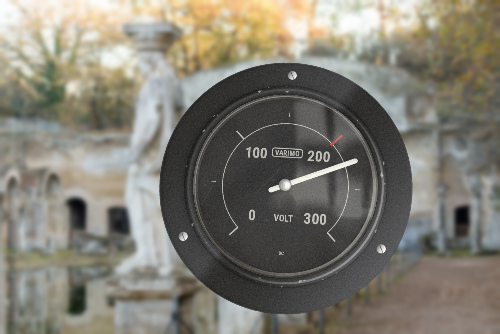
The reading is 225V
